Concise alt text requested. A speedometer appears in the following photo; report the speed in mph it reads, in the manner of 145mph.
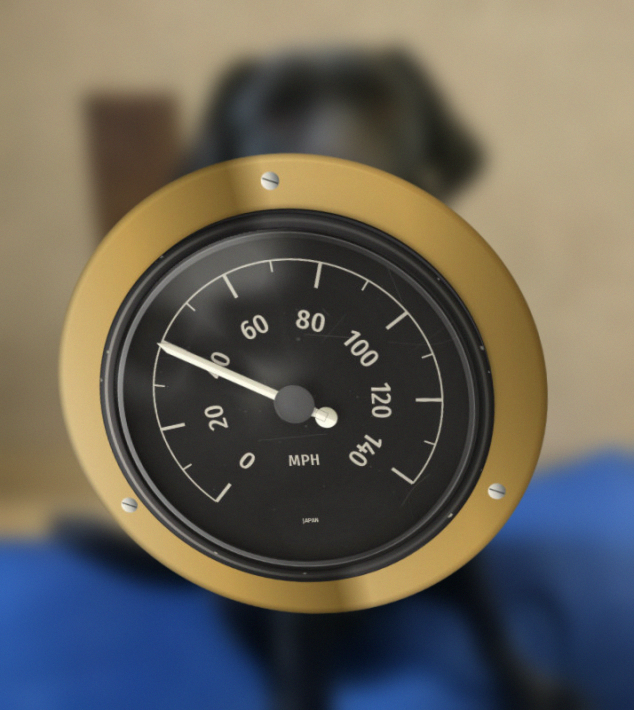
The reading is 40mph
